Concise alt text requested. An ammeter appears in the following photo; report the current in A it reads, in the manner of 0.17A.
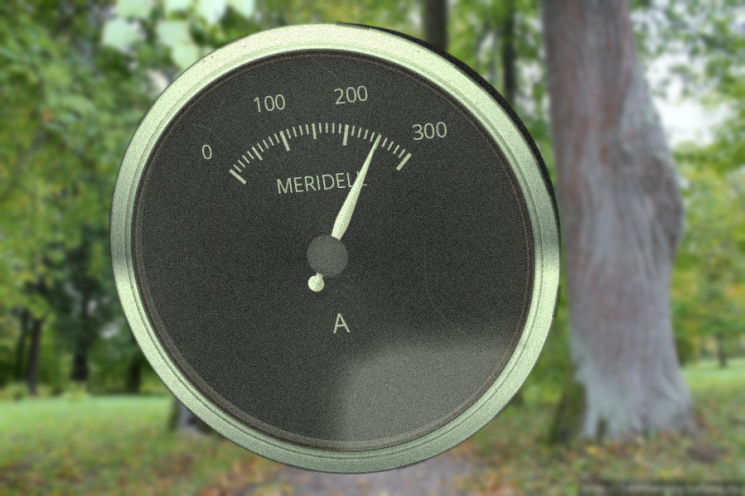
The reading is 250A
